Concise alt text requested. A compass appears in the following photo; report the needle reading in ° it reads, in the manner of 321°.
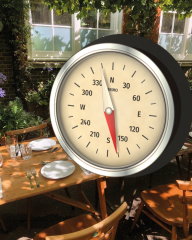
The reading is 165°
